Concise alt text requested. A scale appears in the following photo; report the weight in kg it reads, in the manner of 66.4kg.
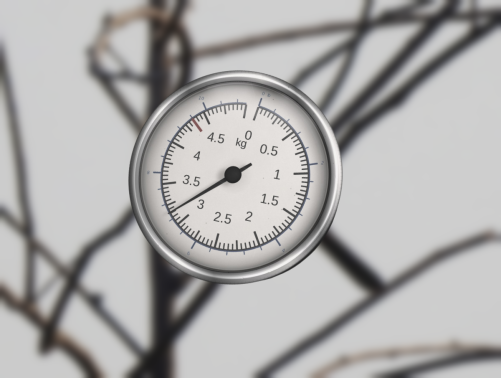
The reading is 3.15kg
